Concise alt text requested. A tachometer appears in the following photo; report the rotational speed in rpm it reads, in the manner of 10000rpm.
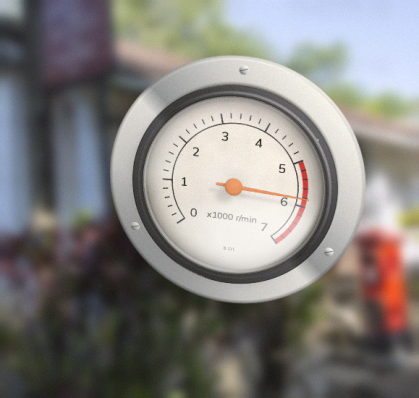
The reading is 5800rpm
